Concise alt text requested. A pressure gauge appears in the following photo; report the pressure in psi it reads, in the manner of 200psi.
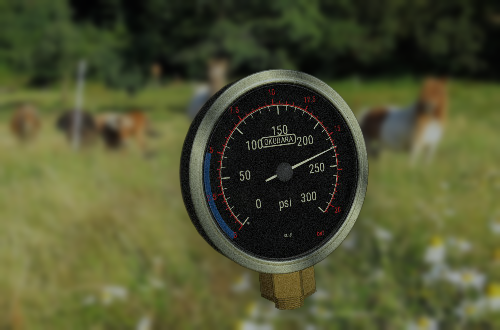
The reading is 230psi
